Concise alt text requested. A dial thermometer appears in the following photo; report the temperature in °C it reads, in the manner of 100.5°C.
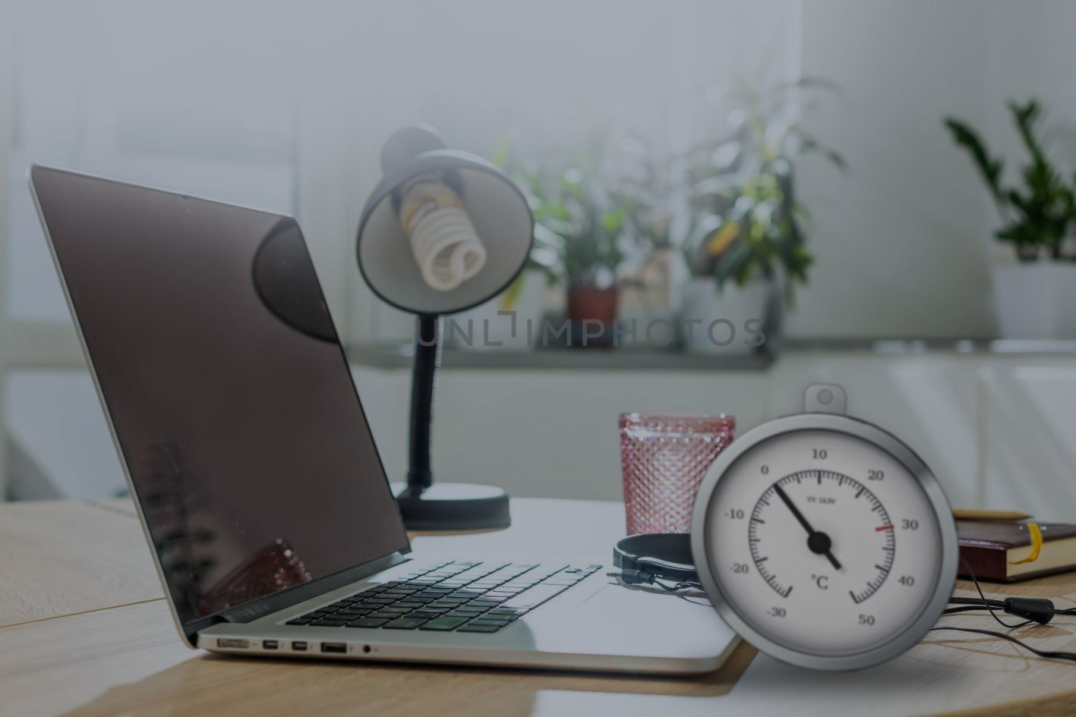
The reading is 0°C
